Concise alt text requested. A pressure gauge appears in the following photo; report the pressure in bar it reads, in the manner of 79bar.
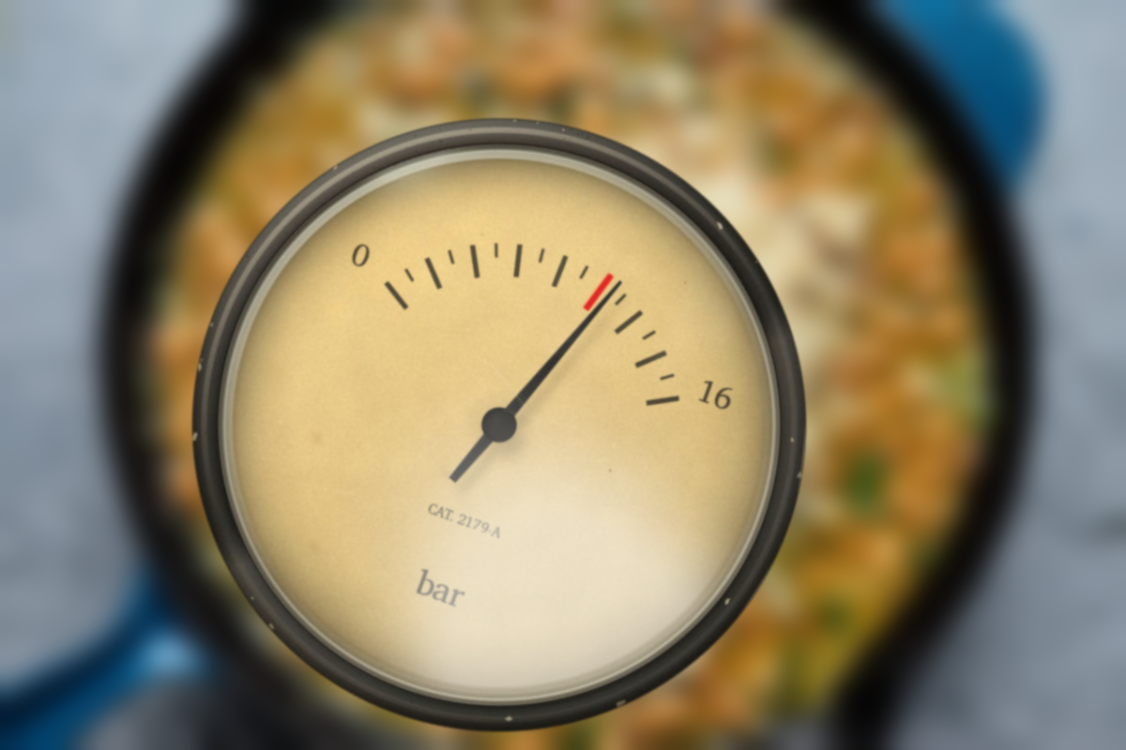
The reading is 10.5bar
